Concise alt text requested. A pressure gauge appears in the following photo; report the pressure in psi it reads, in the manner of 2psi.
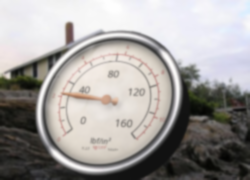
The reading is 30psi
